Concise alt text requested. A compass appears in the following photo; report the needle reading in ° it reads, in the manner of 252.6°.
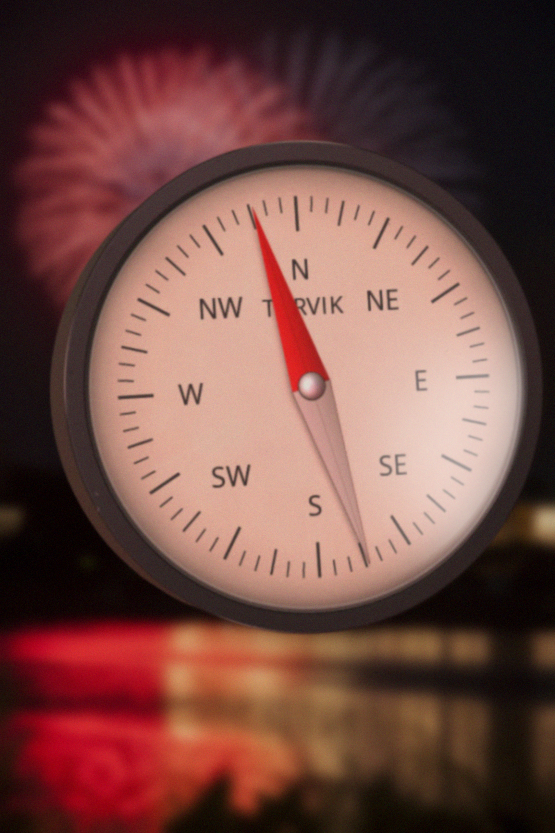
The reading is 345°
